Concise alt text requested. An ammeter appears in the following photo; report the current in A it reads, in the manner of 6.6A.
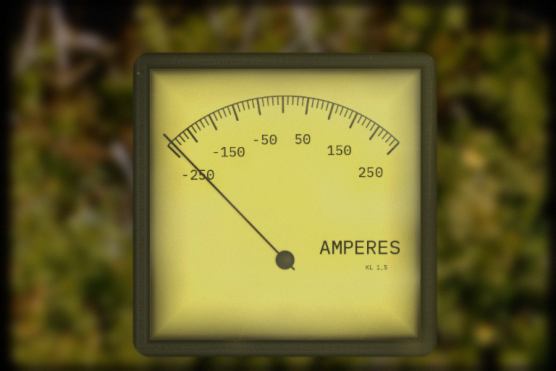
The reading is -240A
